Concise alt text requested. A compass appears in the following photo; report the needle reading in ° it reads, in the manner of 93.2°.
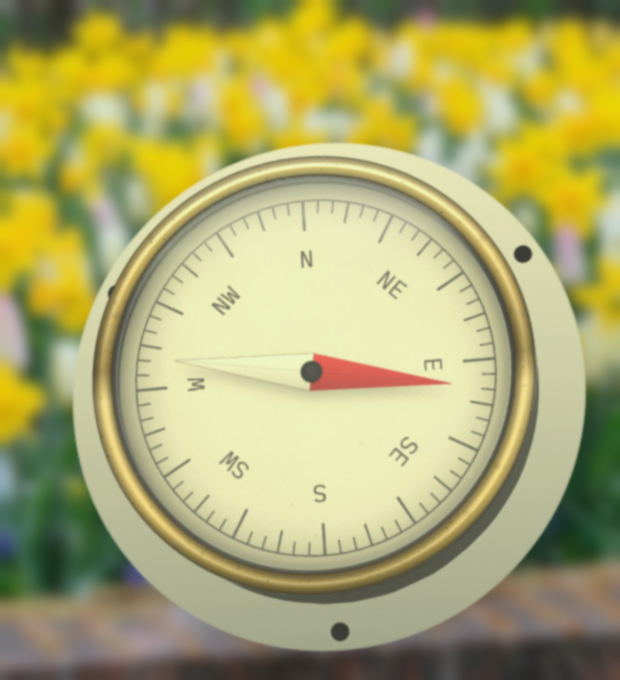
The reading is 100°
